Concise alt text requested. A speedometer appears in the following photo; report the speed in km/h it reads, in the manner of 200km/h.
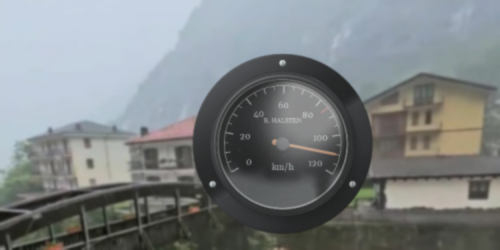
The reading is 110km/h
